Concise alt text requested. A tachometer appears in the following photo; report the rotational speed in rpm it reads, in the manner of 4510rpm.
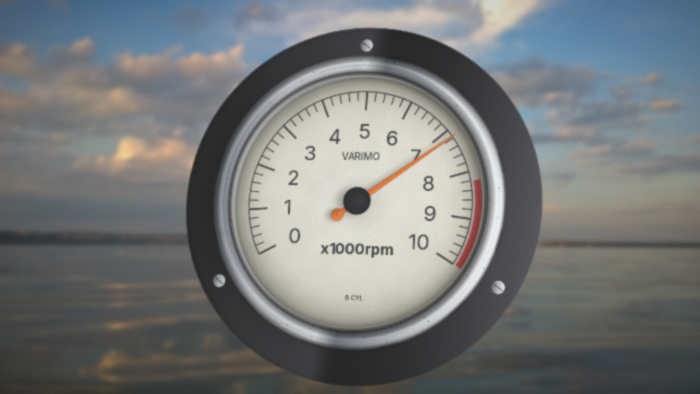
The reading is 7200rpm
